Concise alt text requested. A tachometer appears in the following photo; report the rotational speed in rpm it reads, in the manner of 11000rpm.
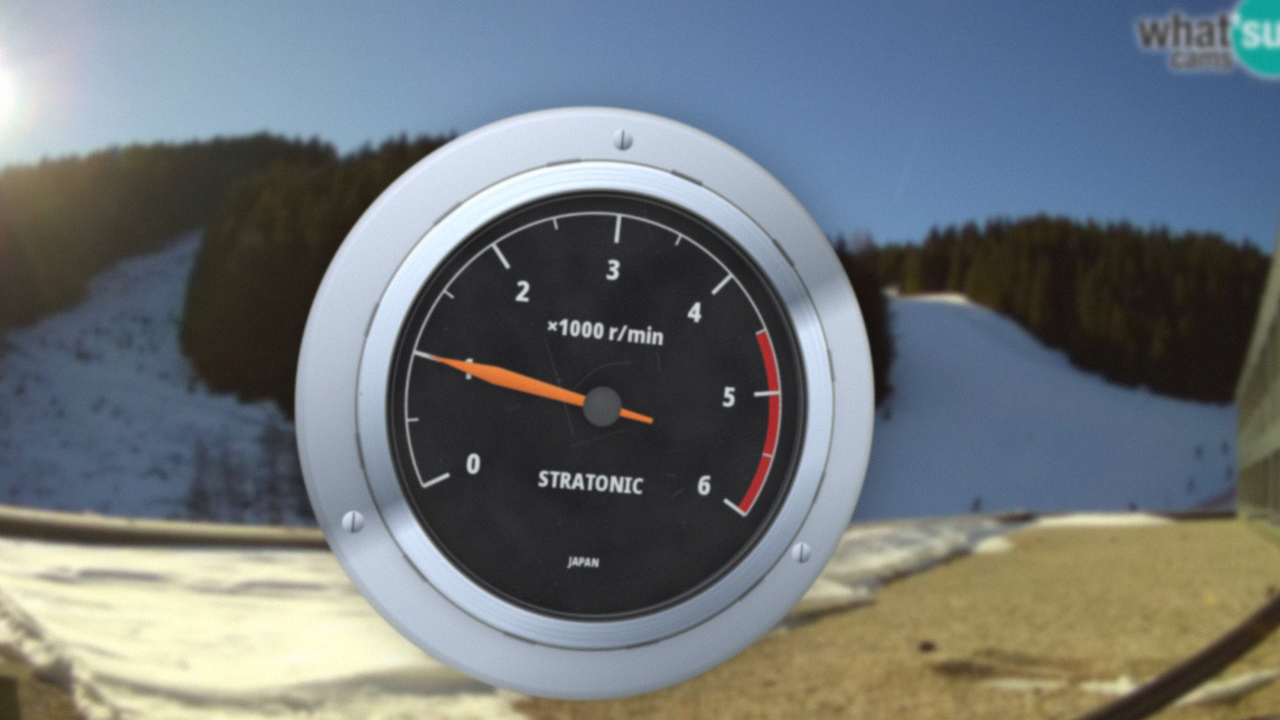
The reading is 1000rpm
